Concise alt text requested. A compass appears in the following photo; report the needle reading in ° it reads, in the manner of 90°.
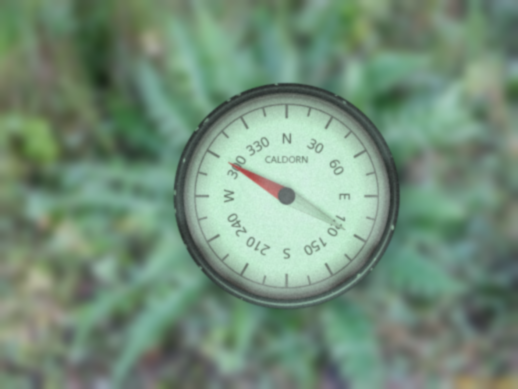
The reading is 300°
